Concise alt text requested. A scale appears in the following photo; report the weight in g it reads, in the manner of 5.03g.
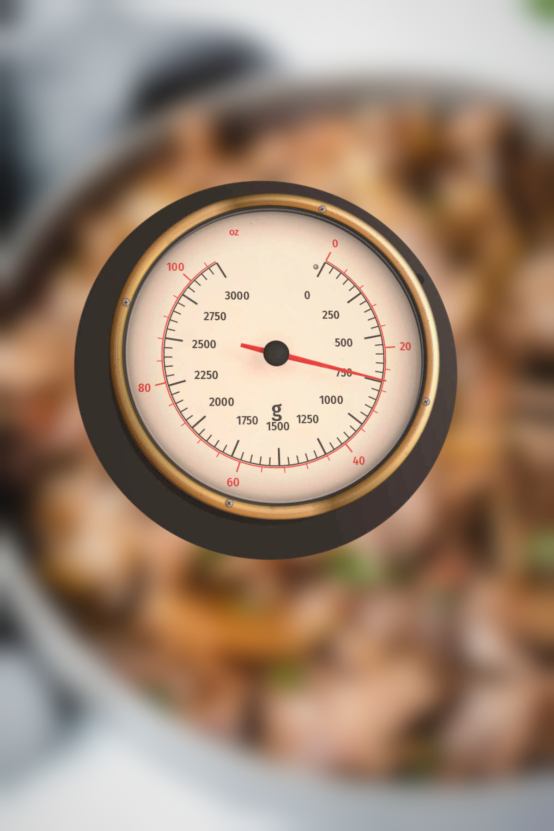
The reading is 750g
